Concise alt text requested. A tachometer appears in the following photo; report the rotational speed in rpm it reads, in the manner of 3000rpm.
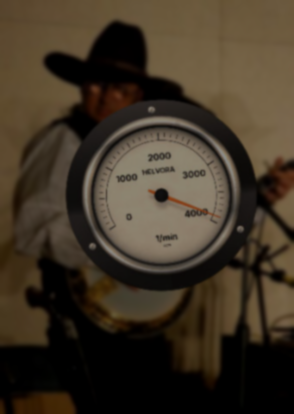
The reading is 3900rpm
